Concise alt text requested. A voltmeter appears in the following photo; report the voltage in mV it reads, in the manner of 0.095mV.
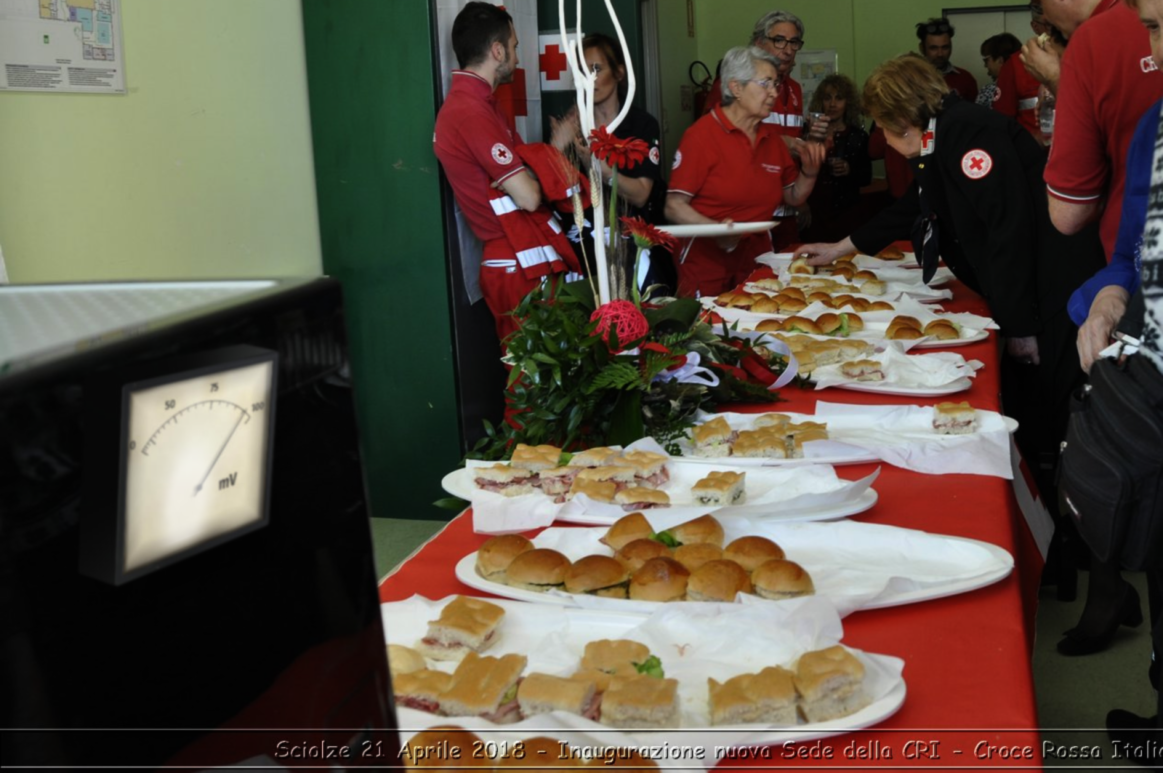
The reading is 95mV
